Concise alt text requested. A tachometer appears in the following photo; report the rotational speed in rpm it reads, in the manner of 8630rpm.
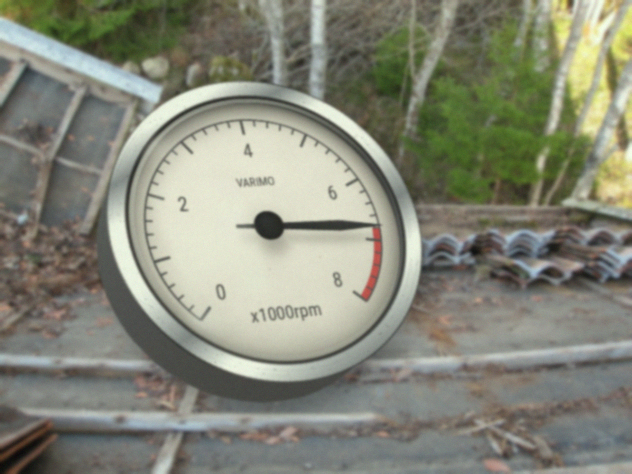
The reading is 6800rpm
